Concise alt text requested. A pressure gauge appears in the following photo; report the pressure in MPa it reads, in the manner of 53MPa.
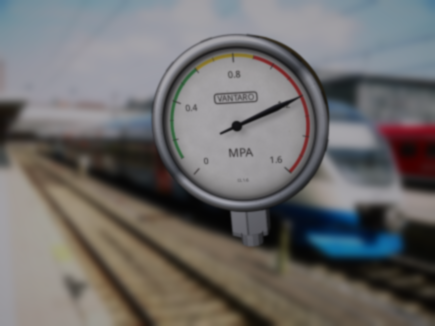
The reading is 1.2MPa
